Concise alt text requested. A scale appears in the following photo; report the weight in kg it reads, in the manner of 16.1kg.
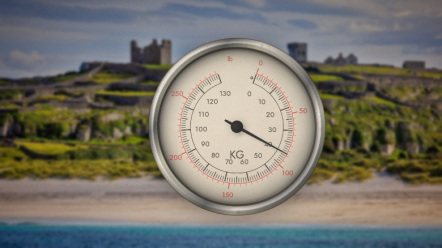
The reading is 40kg
